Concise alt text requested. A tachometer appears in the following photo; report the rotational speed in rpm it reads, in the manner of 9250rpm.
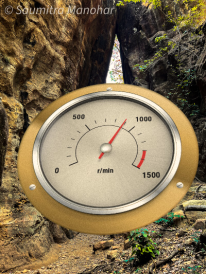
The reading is 900rpm
